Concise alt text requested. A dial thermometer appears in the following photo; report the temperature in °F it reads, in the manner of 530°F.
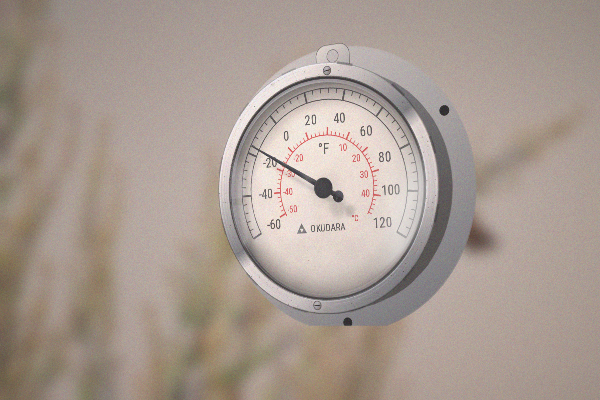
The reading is -16°F
